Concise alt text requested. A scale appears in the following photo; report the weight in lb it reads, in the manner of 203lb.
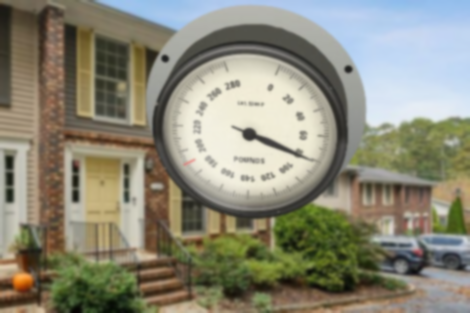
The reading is 80lb
